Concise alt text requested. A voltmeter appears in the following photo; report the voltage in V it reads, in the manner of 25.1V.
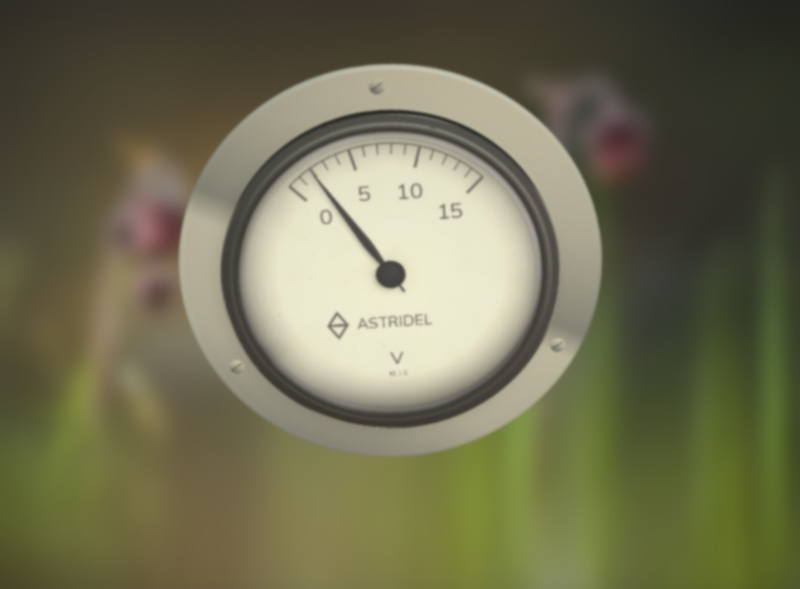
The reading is 2V
